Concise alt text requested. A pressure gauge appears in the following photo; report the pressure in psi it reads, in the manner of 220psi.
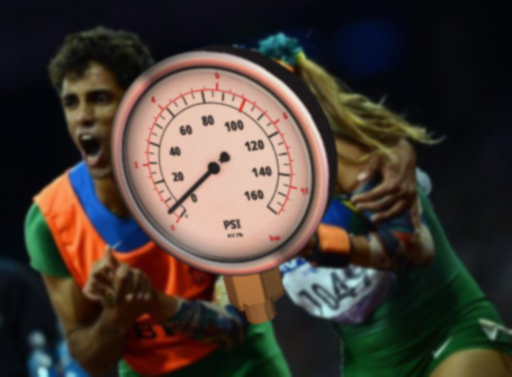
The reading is 5psi
